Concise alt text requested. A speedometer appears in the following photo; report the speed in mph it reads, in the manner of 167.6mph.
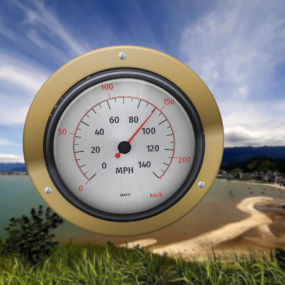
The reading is 90mph
